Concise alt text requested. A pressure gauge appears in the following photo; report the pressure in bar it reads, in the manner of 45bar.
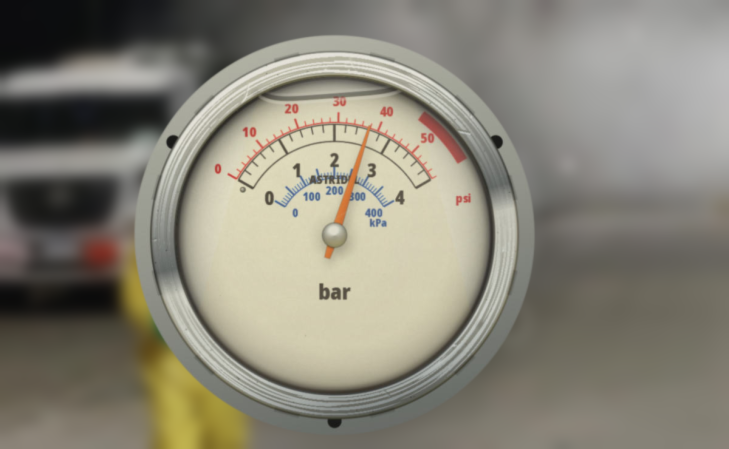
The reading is 2.6bar
